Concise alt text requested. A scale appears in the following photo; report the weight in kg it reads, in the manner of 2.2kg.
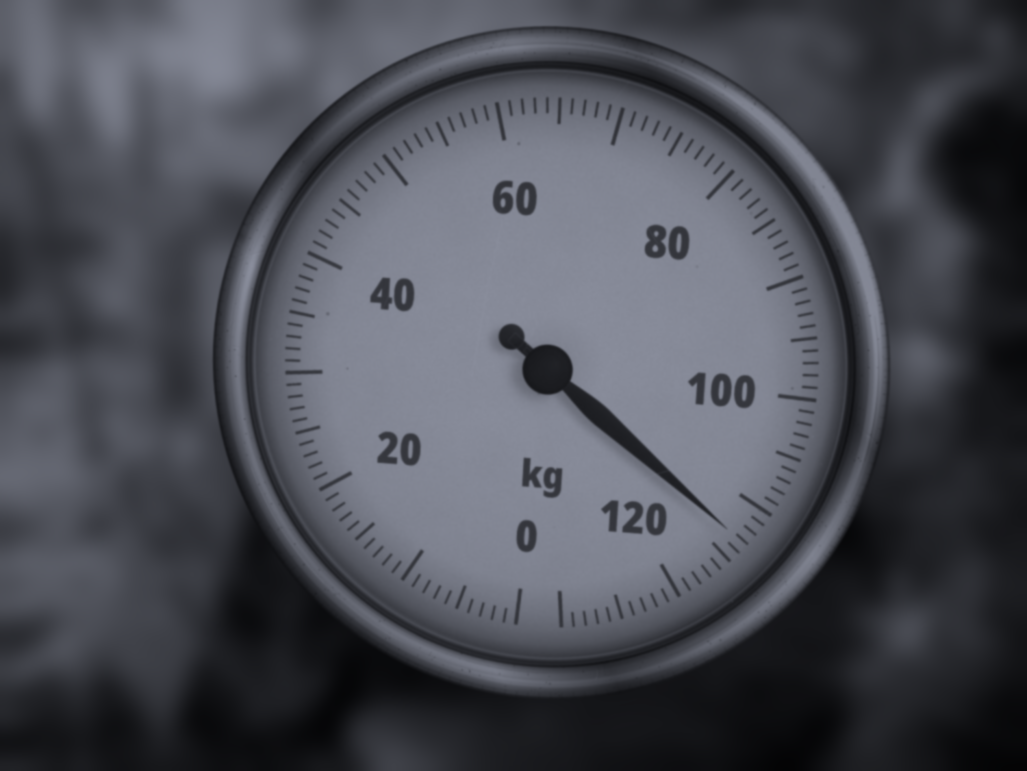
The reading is 113kg
